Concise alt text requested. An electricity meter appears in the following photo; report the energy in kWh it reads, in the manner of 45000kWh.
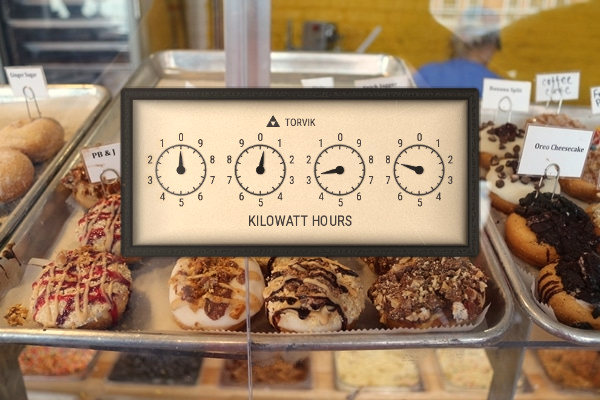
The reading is 28kWh
